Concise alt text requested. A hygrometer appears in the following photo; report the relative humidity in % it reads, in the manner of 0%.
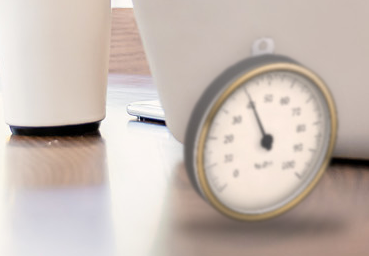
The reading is 40%
